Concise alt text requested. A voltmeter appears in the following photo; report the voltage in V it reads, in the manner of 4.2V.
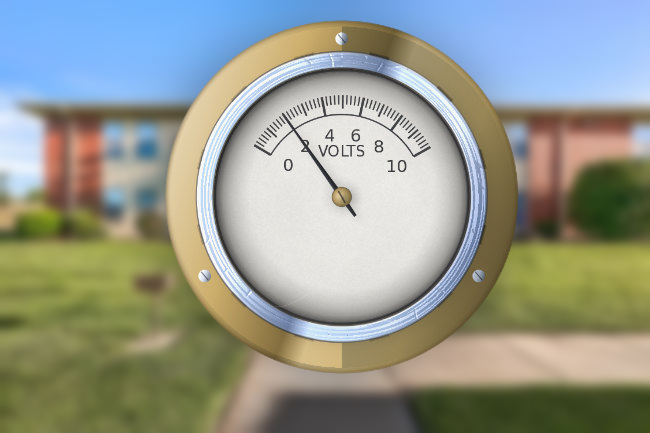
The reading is 2V
